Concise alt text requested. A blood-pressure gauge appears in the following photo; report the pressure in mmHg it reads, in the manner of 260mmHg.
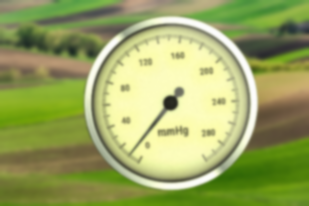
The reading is 10mmHg
